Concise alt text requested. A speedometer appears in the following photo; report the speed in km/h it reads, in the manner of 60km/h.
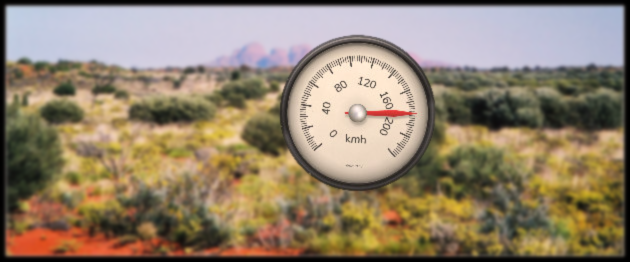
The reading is 180km/h
